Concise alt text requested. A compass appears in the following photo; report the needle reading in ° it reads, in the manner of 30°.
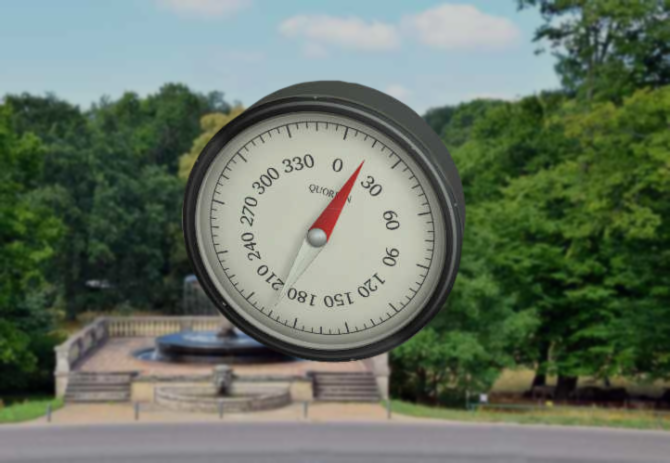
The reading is 15°
